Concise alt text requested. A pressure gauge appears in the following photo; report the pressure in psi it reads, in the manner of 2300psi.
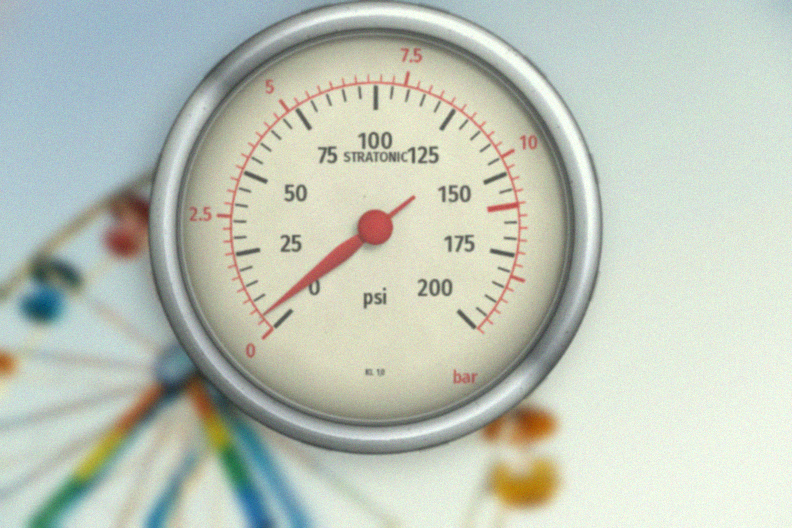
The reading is 5psi
